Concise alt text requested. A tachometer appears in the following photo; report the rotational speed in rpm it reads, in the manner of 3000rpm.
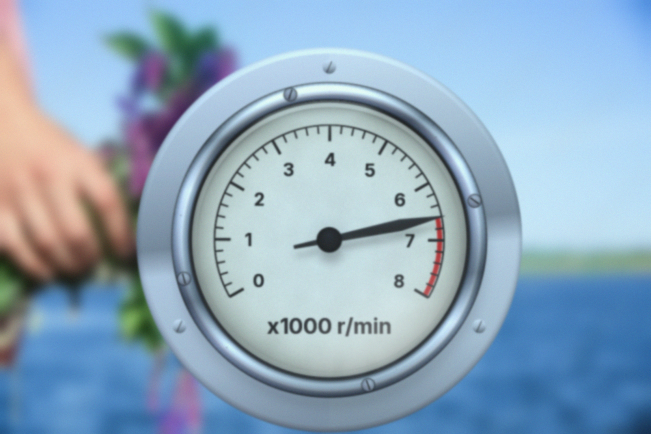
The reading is 6600rpm
